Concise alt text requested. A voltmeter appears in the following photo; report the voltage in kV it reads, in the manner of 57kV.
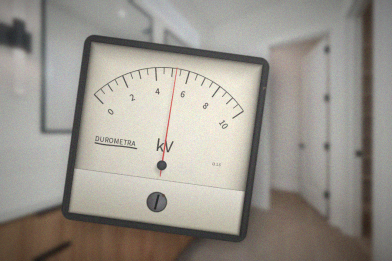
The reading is 5.25kV
